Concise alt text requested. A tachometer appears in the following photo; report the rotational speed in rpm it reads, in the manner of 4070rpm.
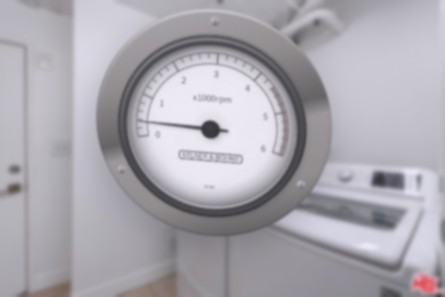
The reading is 400rpm
